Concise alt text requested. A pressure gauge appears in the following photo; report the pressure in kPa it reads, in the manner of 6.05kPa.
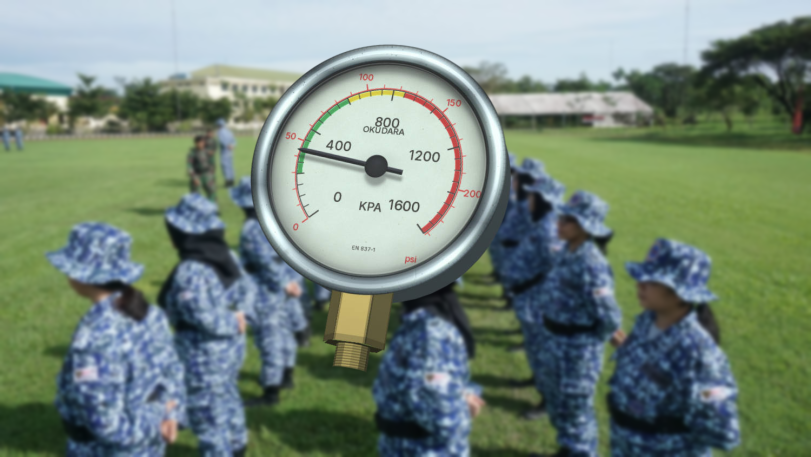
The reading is 300kPa
